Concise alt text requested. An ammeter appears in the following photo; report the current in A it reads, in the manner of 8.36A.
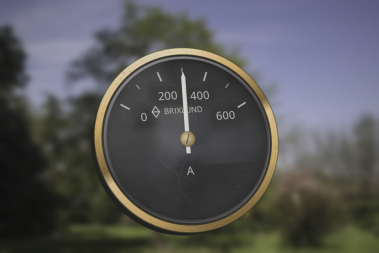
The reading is 300A
